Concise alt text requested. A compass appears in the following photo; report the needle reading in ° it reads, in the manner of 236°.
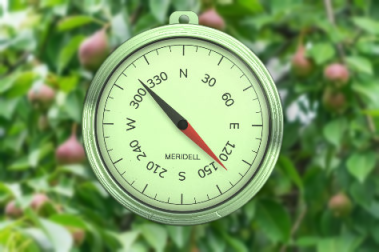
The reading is 135°
